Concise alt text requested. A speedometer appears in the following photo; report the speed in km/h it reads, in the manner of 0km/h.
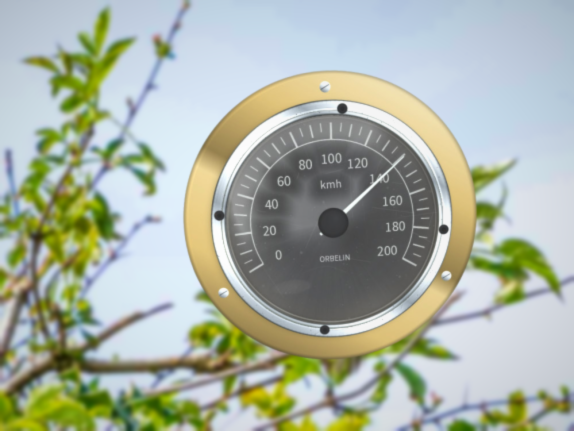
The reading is 140km/h
